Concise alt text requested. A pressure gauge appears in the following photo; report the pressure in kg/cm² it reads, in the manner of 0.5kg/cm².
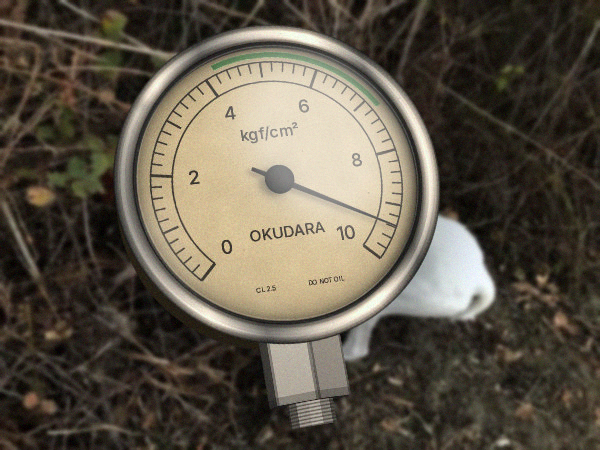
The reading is 9.4kg/cm²
